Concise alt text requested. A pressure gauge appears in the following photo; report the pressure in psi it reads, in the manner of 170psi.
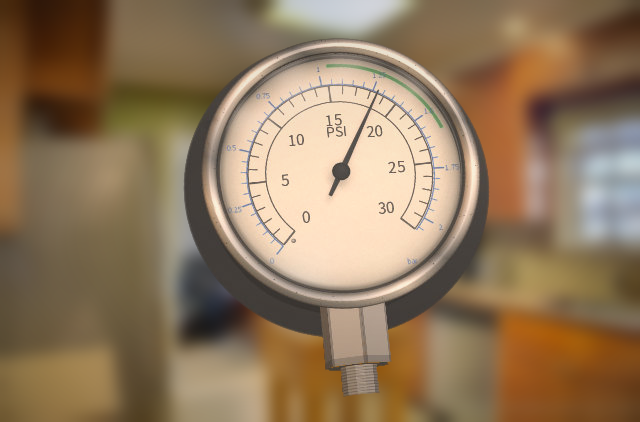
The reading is 18.5psi
